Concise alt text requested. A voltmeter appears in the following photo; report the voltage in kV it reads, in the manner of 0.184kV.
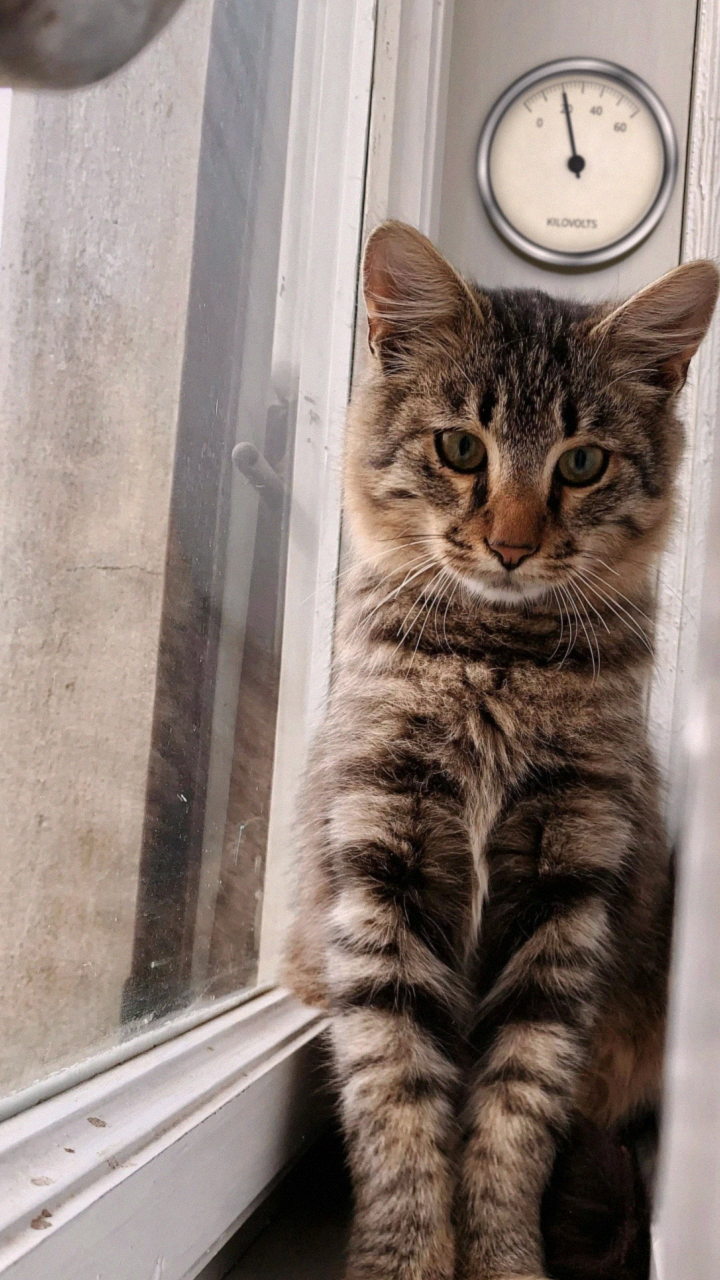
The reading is 20kV
